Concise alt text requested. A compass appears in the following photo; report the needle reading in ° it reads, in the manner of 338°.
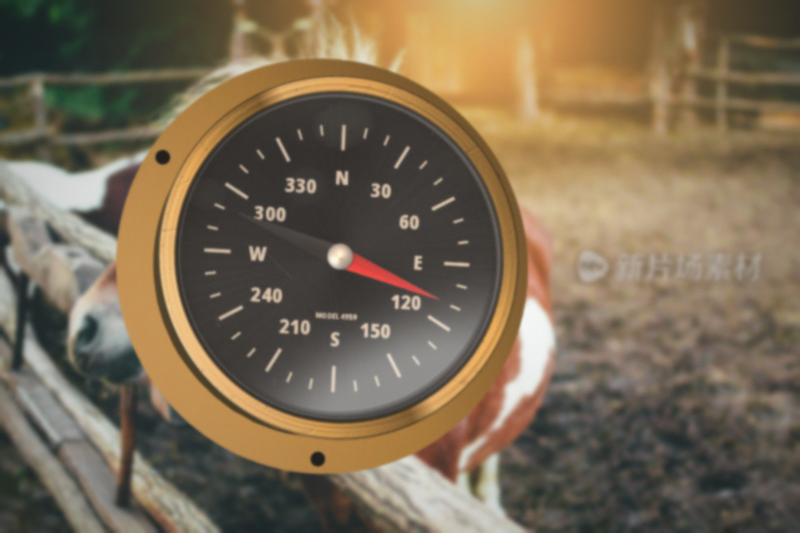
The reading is 110°
